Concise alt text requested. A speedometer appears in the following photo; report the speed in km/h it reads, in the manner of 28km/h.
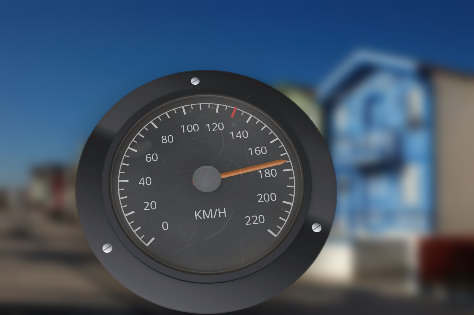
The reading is 175km/h
